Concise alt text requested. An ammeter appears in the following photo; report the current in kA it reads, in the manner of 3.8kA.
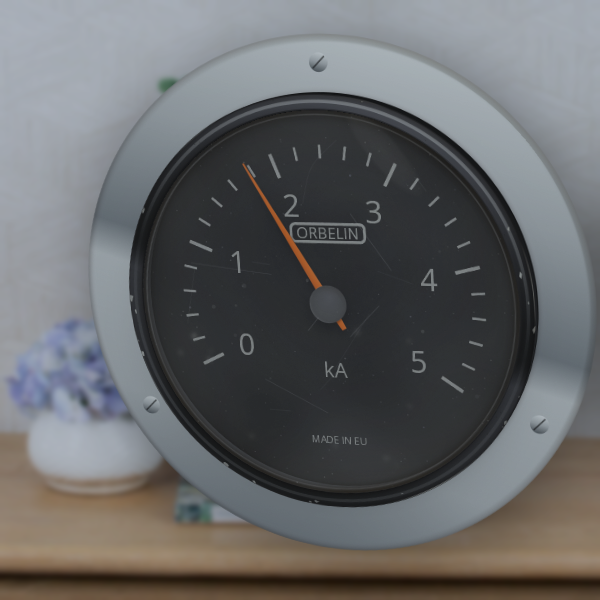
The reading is 1.8kA
